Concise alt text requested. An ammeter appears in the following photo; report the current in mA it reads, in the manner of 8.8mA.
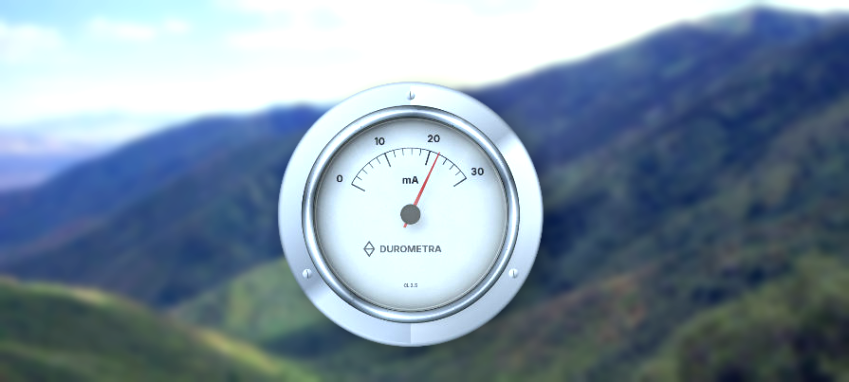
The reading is 22mA
